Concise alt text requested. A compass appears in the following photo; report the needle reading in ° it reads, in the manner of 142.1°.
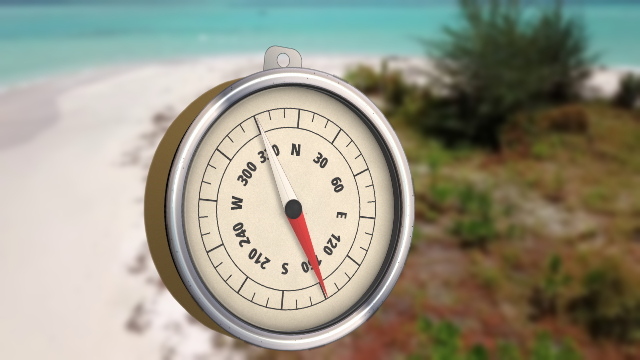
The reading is 150°
